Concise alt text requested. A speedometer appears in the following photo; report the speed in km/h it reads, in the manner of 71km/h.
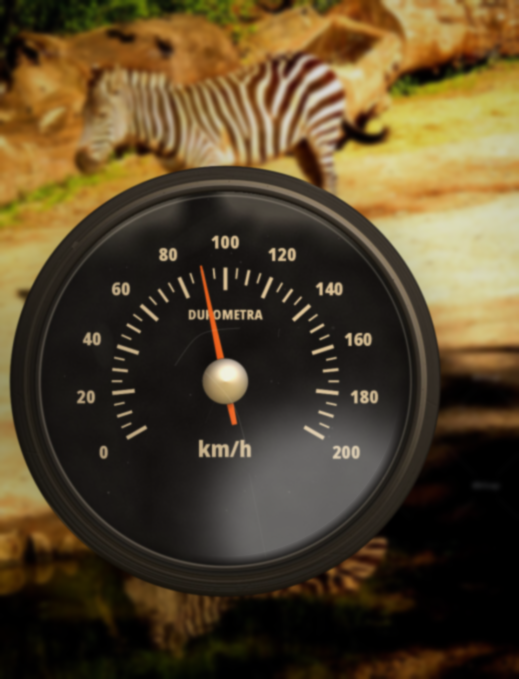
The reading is 90km/h
